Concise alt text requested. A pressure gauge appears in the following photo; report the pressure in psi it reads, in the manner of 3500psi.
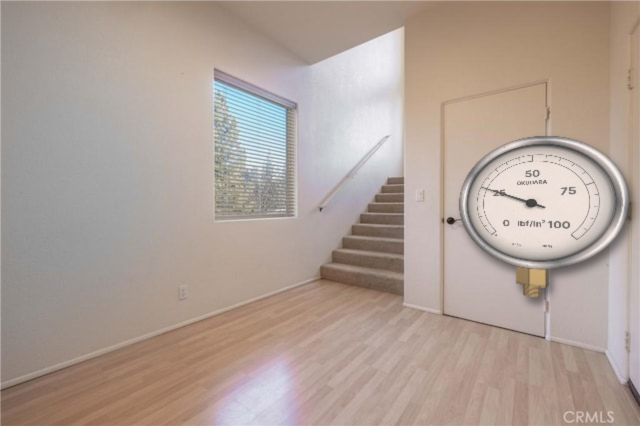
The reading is 25psi
